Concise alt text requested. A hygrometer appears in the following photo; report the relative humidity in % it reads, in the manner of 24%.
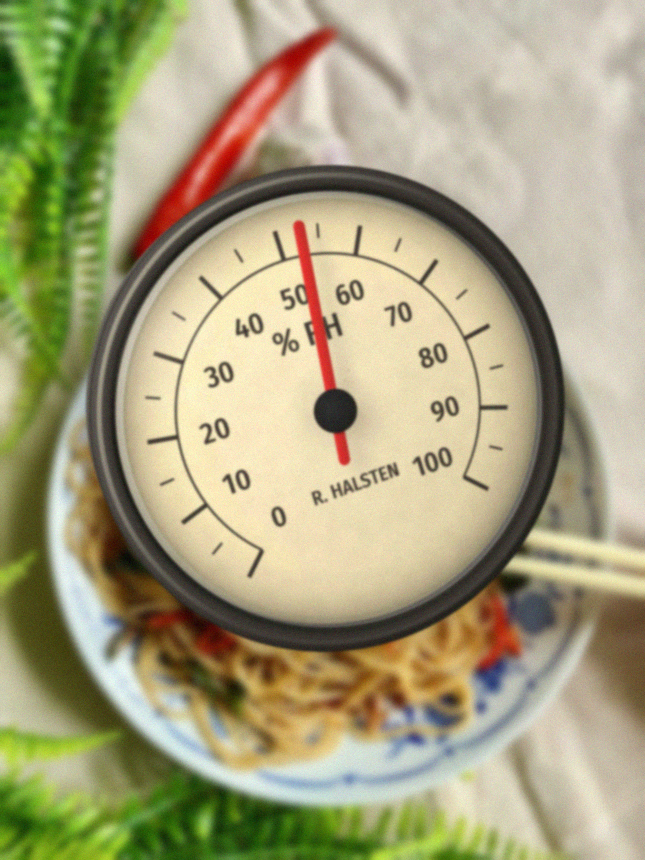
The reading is 52.5%
